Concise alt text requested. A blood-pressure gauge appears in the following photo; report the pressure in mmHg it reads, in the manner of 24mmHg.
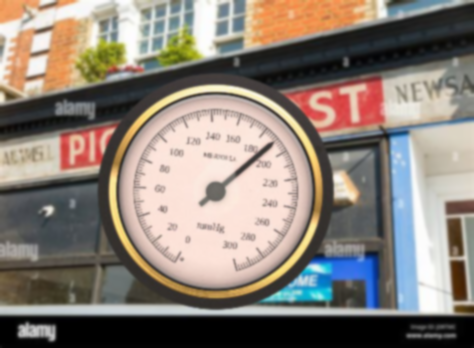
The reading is 190mmHg
